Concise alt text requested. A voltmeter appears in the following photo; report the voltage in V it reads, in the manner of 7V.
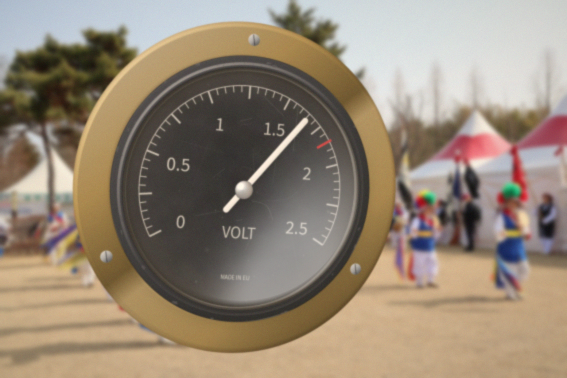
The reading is 1.65V
